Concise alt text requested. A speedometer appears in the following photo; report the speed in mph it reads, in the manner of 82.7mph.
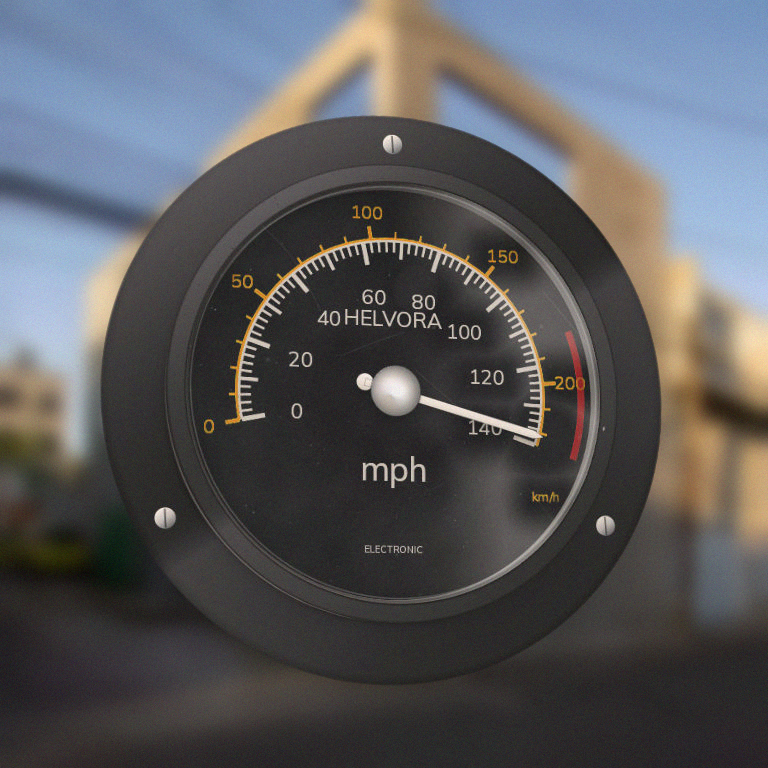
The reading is 138mph
